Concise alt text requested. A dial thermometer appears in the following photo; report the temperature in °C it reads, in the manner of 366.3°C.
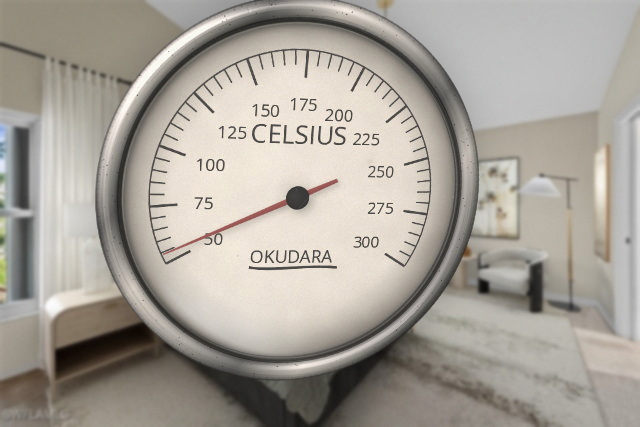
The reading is 55°C
